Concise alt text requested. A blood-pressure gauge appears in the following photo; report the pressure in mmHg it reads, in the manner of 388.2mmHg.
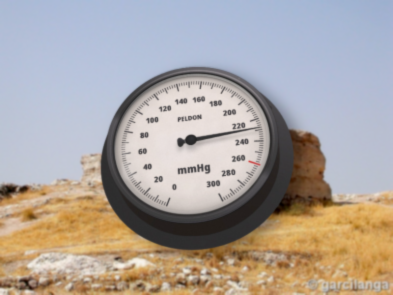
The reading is 230mmHg
